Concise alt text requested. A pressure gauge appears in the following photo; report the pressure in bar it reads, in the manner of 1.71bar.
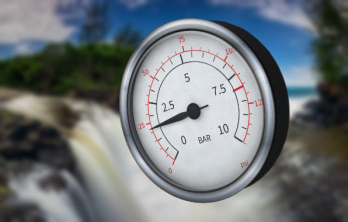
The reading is 1.5bar
